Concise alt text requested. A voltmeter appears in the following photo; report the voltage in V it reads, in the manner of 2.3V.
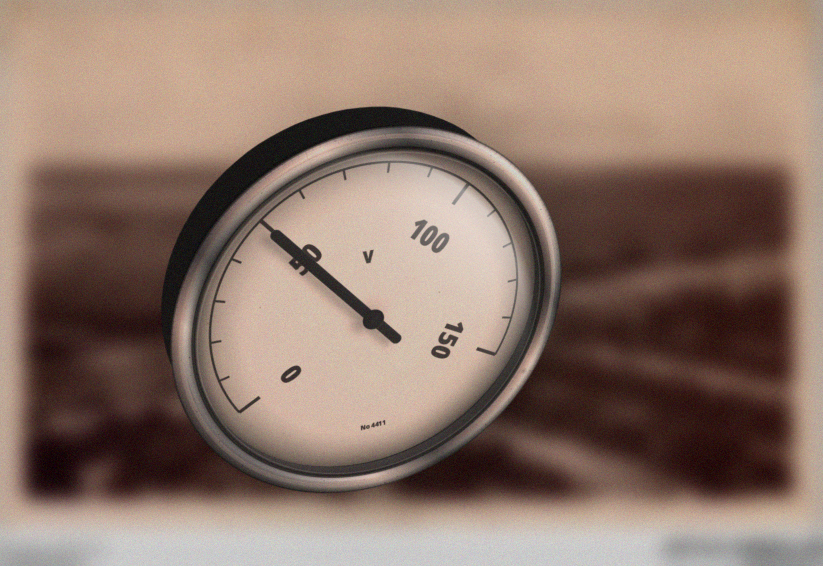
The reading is 50V
